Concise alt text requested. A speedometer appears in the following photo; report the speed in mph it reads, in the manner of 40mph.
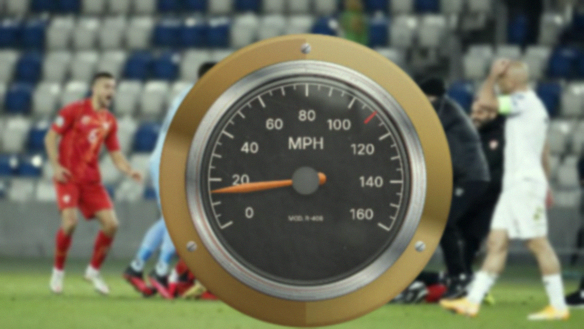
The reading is 15mph
